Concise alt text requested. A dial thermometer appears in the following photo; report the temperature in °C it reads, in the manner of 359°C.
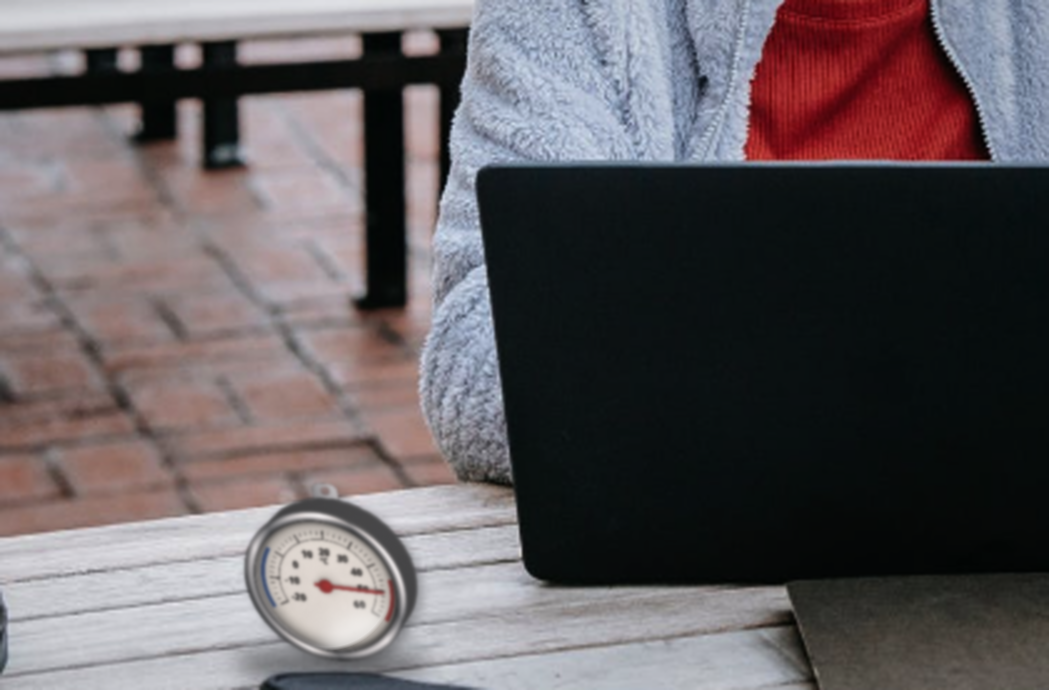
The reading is 50°C
